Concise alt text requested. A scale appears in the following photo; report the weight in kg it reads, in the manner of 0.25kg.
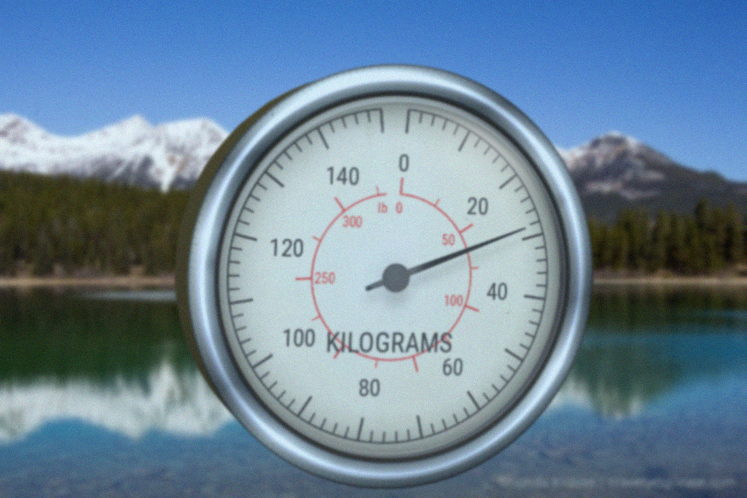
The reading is 28kg
